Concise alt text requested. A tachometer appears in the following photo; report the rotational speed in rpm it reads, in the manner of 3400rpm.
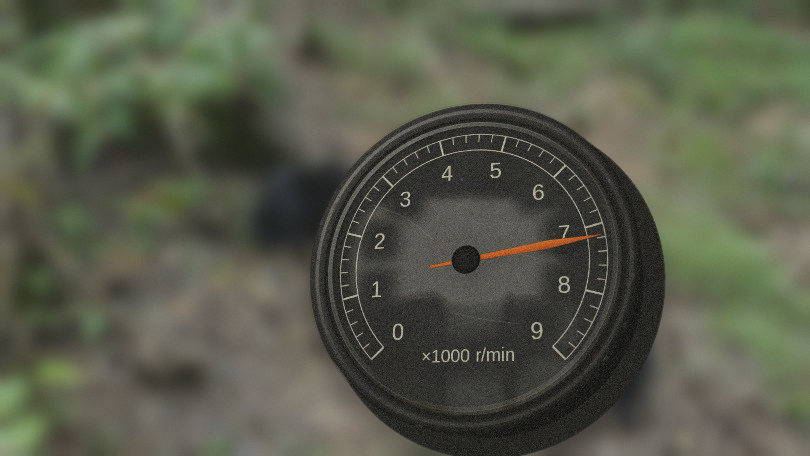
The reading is 7200rpm
